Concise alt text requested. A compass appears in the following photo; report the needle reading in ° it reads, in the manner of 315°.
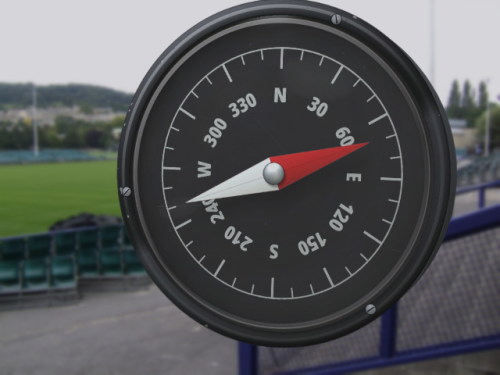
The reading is 70°
